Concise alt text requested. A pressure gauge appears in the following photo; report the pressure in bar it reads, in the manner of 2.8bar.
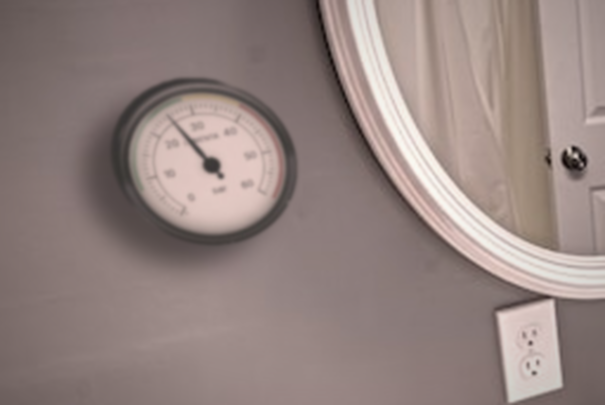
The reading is 25bar
